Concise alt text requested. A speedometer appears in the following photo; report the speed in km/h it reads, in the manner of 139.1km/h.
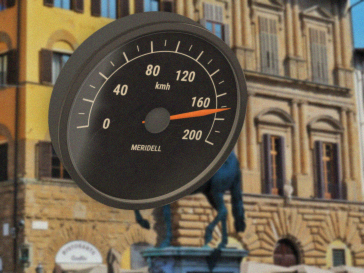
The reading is 170km/h
